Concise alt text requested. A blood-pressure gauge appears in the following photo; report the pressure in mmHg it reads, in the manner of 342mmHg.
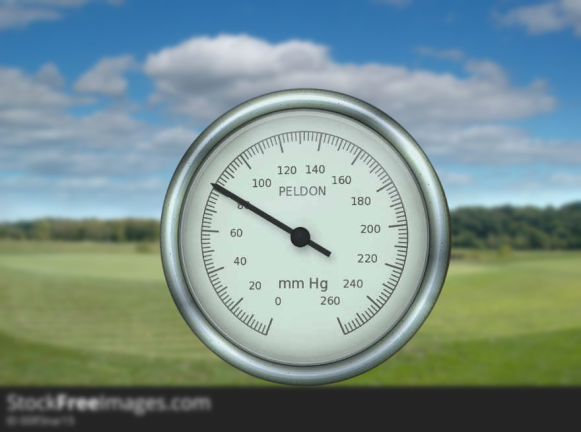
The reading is 82mmHg
